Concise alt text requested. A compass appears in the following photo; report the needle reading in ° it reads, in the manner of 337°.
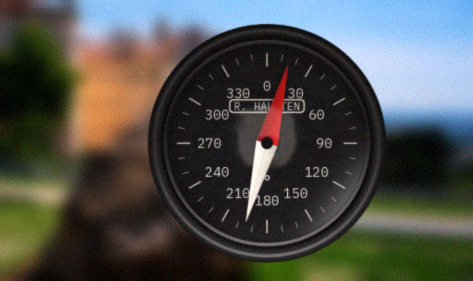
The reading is 15°
